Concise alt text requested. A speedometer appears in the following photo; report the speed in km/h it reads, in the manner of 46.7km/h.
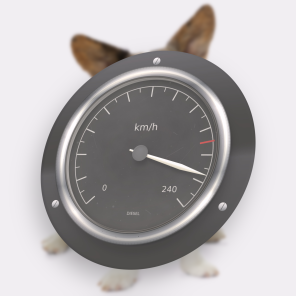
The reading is 215km/h
